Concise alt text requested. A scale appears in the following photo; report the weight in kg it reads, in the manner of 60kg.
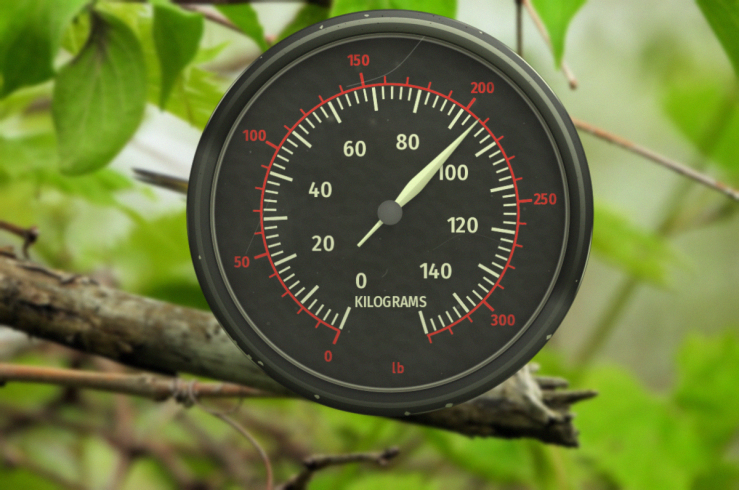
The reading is 94kg
